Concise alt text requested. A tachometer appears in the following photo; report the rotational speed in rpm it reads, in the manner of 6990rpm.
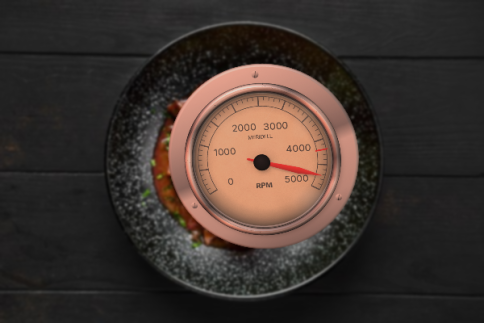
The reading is 4700rpm
